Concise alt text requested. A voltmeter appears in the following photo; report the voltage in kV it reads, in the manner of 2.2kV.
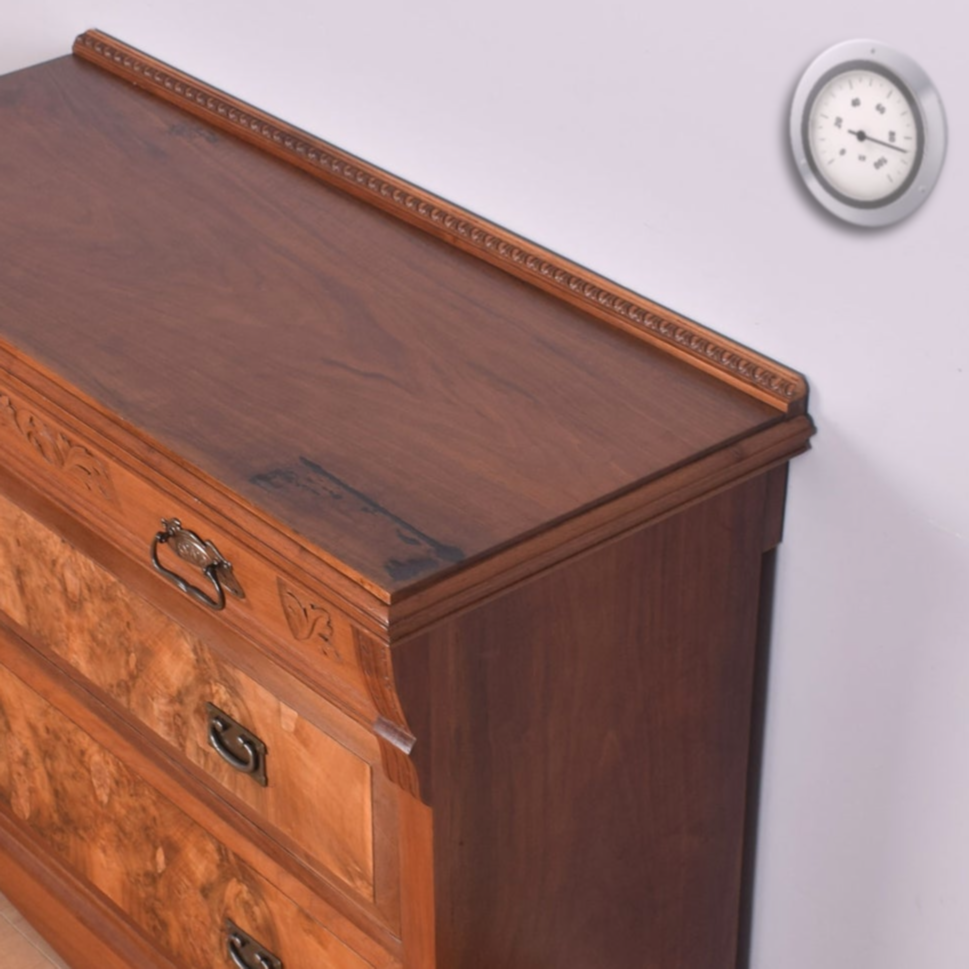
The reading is 85kV
